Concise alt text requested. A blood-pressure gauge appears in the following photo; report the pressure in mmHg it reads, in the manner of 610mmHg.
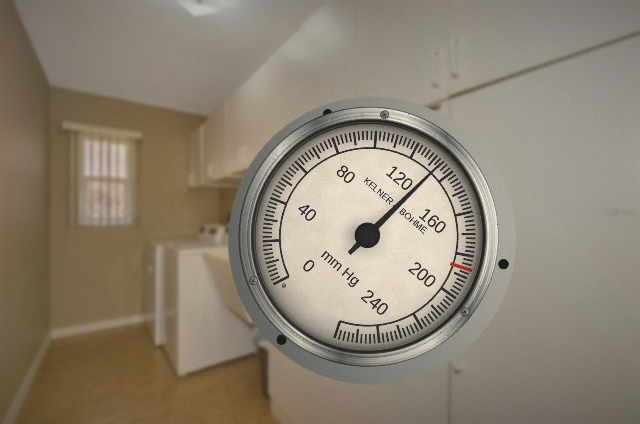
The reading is 134mmHg
